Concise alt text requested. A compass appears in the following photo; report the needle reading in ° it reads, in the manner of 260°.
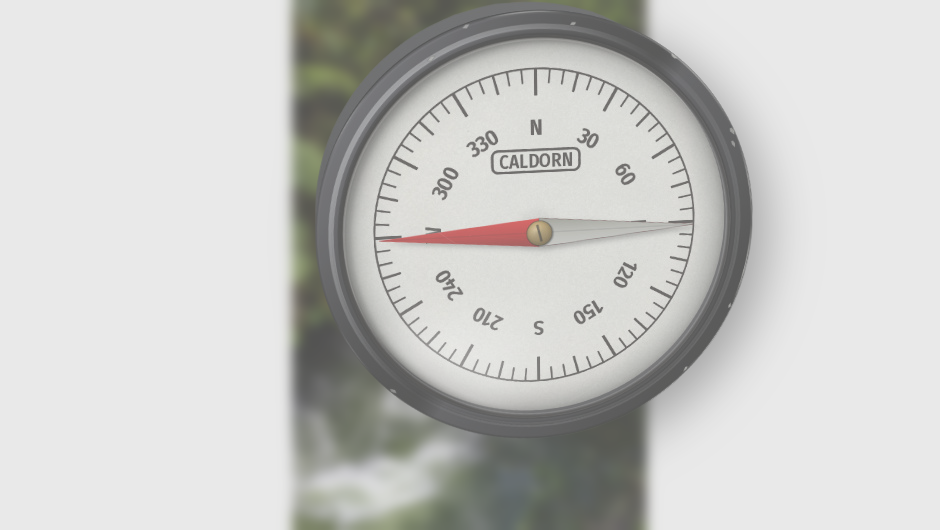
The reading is 270°
